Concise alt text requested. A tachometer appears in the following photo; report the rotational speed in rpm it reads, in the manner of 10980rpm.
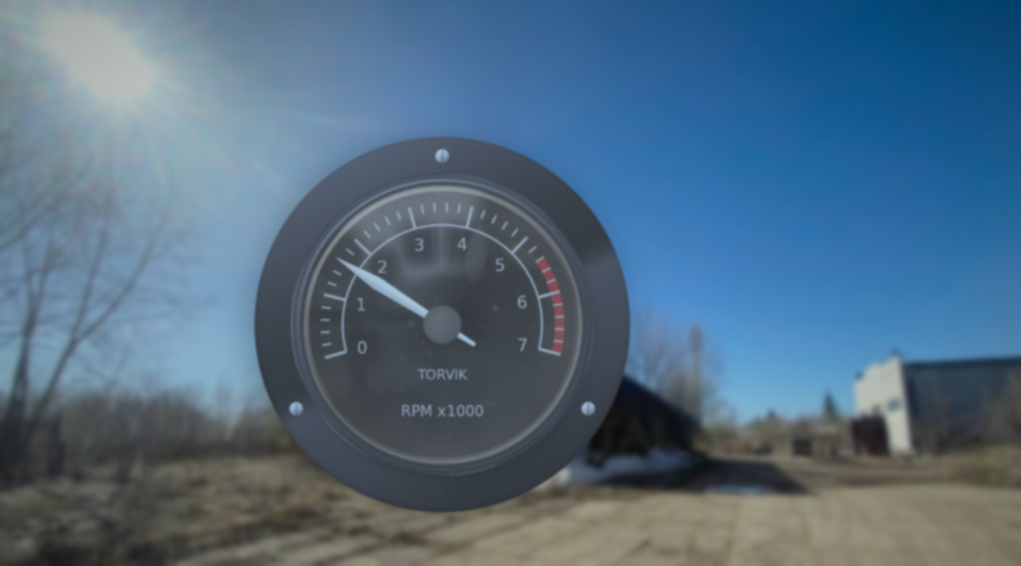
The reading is 1600rpm
